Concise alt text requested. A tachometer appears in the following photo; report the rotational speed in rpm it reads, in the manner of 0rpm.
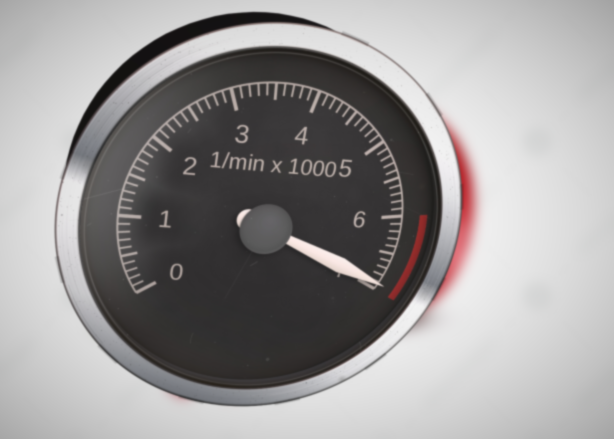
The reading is 6900rpm
